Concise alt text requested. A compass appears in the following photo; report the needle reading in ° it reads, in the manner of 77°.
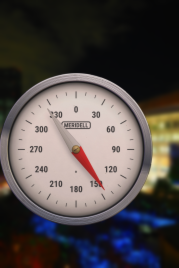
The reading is 145°
